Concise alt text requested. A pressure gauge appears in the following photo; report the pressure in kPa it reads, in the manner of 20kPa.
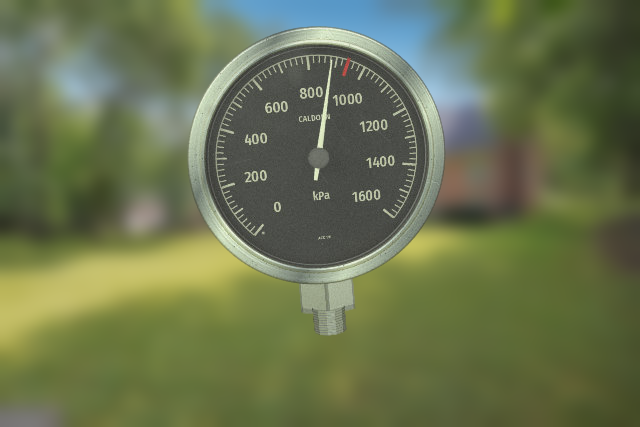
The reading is 880kPa
